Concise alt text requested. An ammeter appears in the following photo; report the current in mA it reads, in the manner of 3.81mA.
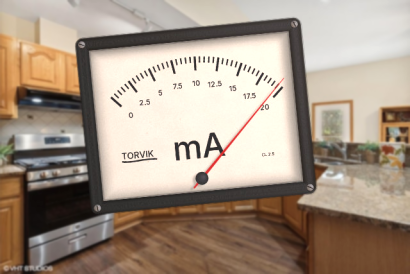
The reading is 19.5mA
